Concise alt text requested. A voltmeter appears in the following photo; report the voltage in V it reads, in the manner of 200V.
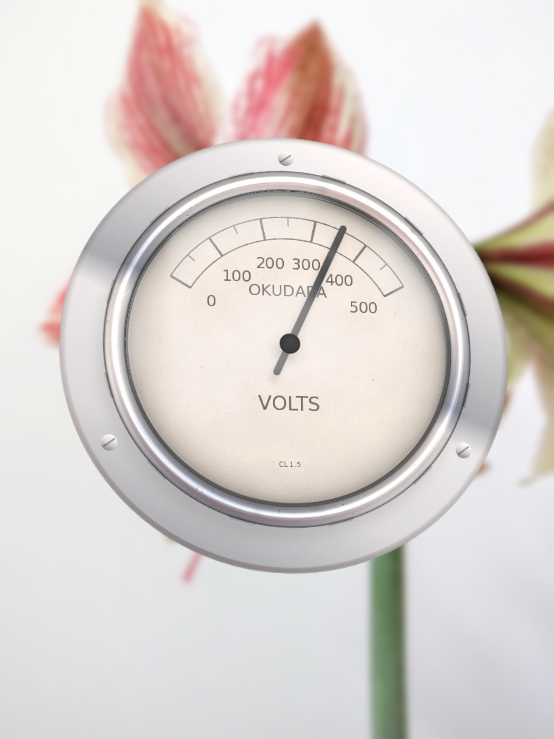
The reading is 350V
